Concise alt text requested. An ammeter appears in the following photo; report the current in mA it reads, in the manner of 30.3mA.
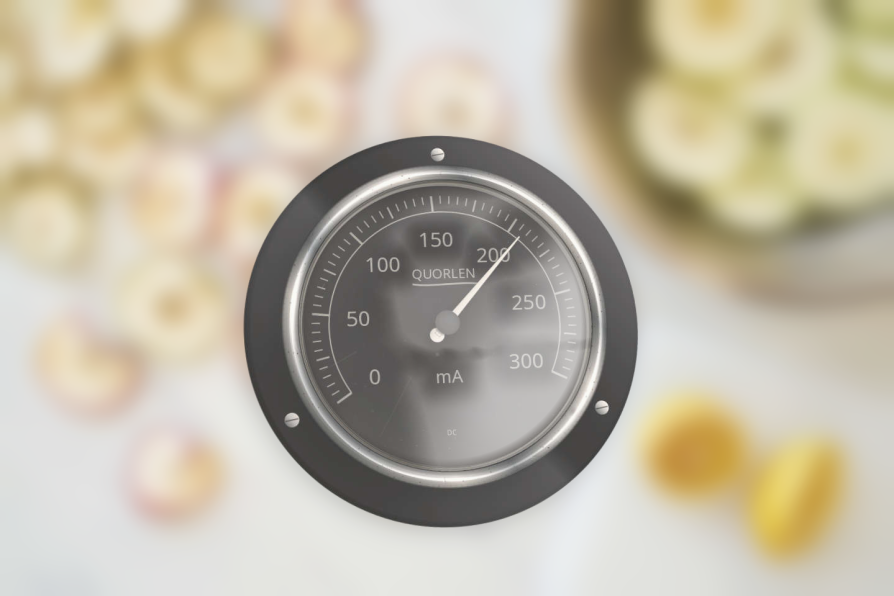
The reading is 207.5mA
